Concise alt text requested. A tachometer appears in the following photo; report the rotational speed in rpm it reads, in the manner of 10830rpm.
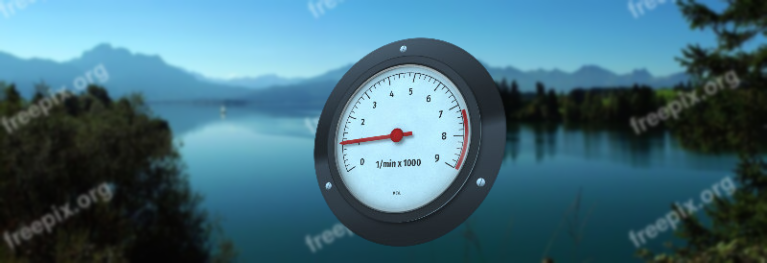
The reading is 1000rpm
